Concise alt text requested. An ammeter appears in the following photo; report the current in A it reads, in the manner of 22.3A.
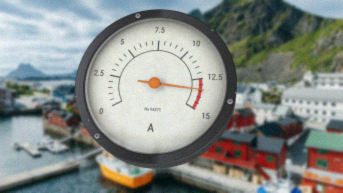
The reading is 13.5A
